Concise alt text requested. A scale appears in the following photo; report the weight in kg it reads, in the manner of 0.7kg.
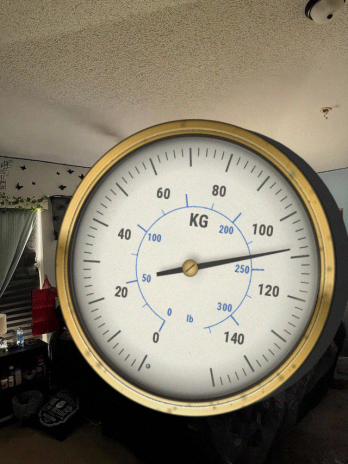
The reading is 108kg
